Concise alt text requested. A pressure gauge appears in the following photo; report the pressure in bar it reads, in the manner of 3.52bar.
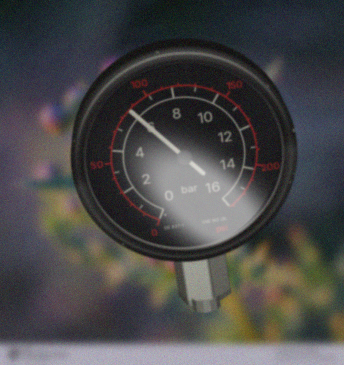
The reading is 6bar
